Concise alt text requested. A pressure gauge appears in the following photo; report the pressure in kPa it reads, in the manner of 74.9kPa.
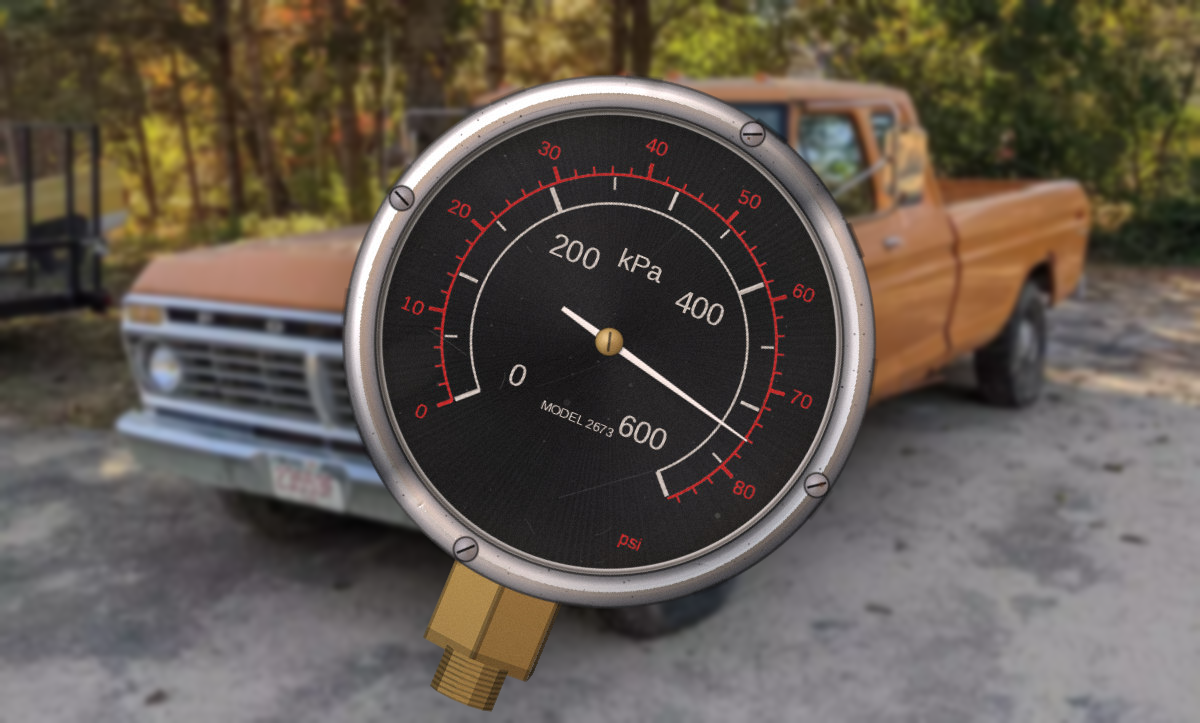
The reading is 525kPa
